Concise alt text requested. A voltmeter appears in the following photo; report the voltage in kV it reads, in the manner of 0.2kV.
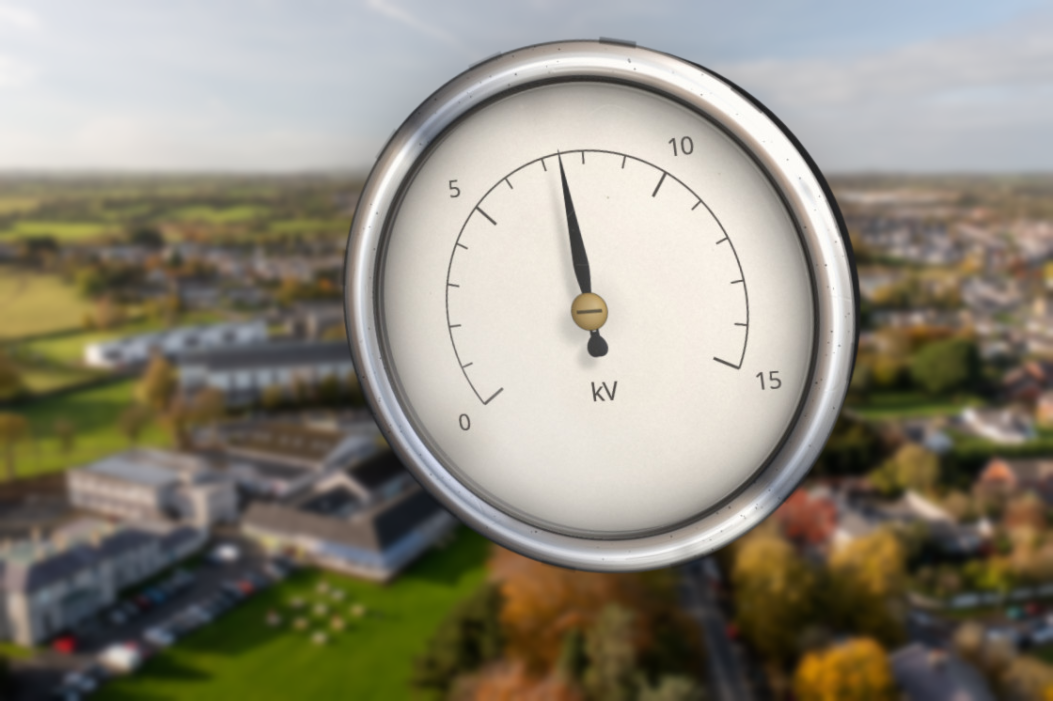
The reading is 7.5kV
